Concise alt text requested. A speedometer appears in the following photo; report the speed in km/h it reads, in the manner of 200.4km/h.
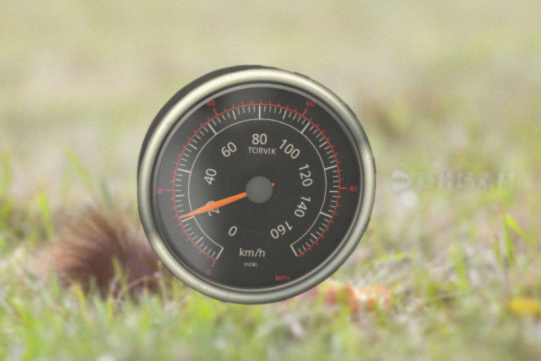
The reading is 22km/h
